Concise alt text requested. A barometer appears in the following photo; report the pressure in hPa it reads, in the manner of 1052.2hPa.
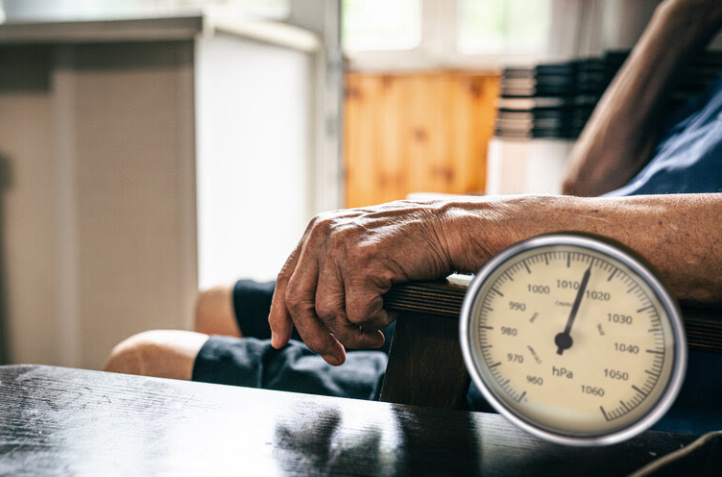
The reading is 1015hPa
